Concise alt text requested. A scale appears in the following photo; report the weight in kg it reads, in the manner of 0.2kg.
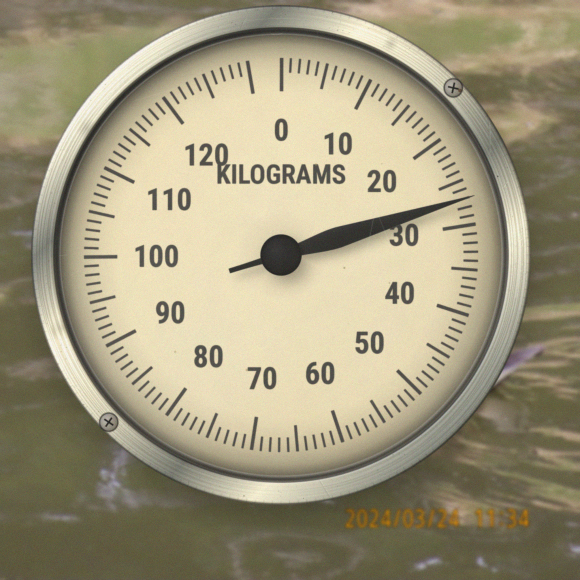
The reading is 27kg
